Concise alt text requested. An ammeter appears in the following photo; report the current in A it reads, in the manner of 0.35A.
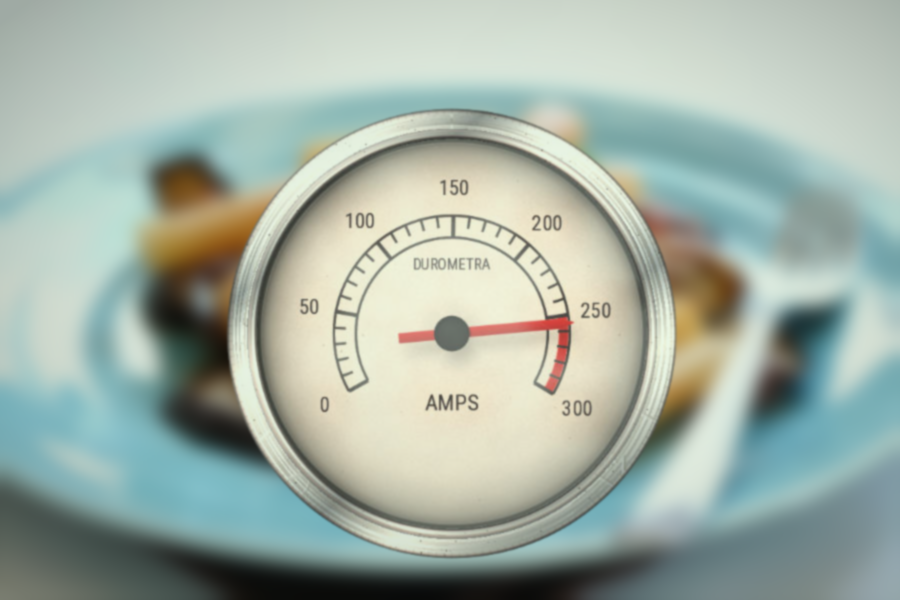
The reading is 255A
